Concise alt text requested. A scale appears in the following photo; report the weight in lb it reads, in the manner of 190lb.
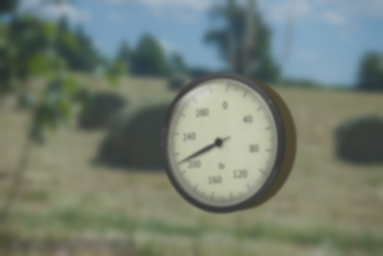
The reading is 210lb
